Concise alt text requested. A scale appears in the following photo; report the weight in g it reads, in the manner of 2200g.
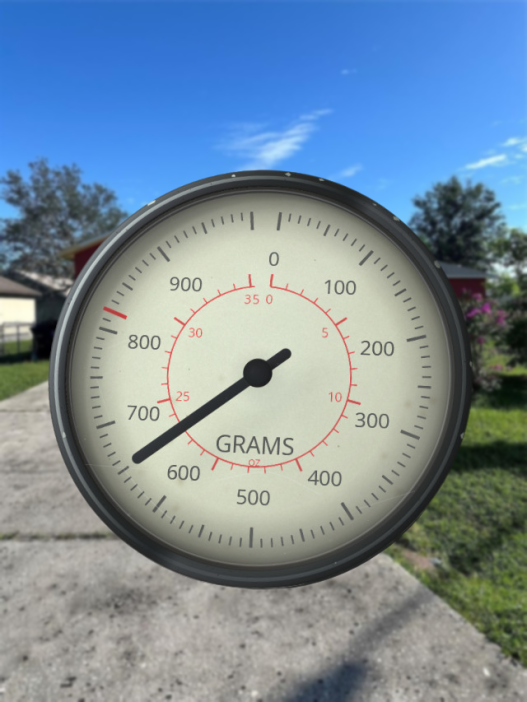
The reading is 650g
